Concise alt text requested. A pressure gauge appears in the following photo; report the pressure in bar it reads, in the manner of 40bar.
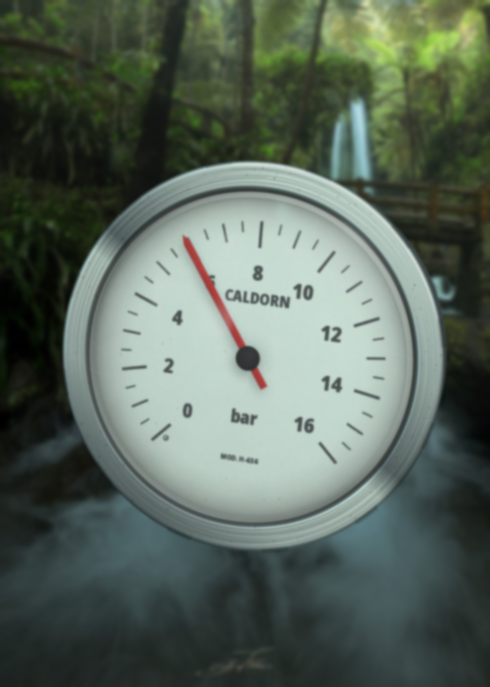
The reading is 6bar
